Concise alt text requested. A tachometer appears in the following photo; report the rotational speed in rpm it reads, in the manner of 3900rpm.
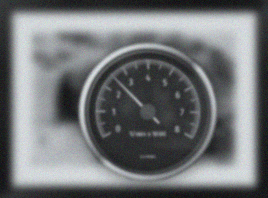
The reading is 2500rpm
